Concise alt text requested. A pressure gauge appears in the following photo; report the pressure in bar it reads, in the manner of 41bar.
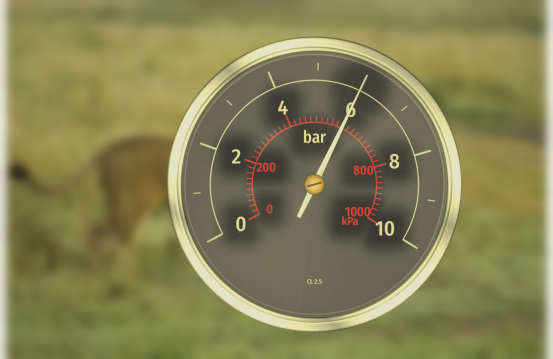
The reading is 6bar
